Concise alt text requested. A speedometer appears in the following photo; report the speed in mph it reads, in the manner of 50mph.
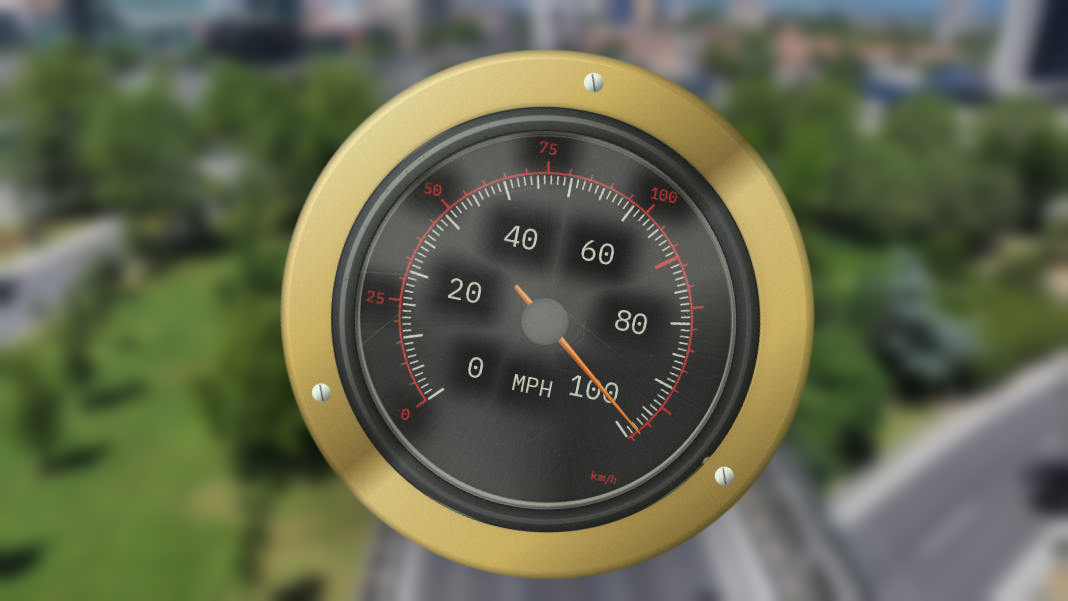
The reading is 98mph
